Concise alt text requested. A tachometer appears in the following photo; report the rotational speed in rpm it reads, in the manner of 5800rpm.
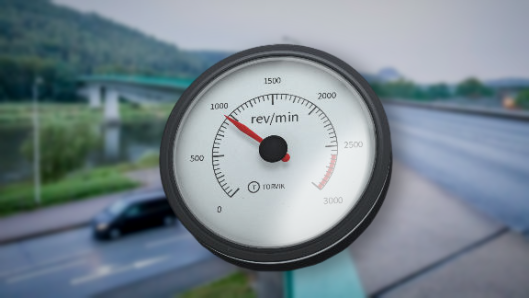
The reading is 950rpm
